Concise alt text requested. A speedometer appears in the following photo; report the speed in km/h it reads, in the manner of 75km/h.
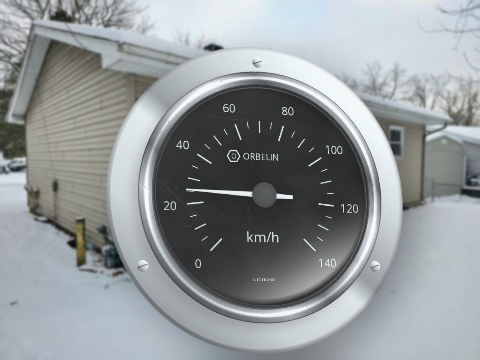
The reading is 25km/h
